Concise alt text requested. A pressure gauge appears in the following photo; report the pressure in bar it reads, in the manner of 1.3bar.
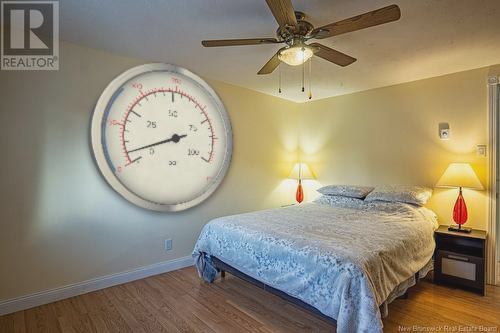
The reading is 5bar
